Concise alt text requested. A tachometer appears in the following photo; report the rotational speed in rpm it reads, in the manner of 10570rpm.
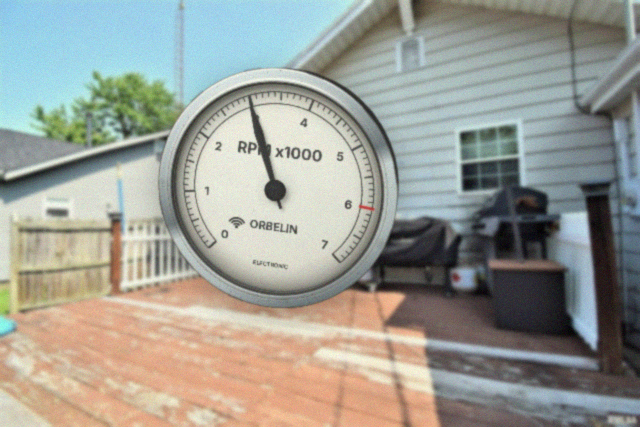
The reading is 3000rpm
